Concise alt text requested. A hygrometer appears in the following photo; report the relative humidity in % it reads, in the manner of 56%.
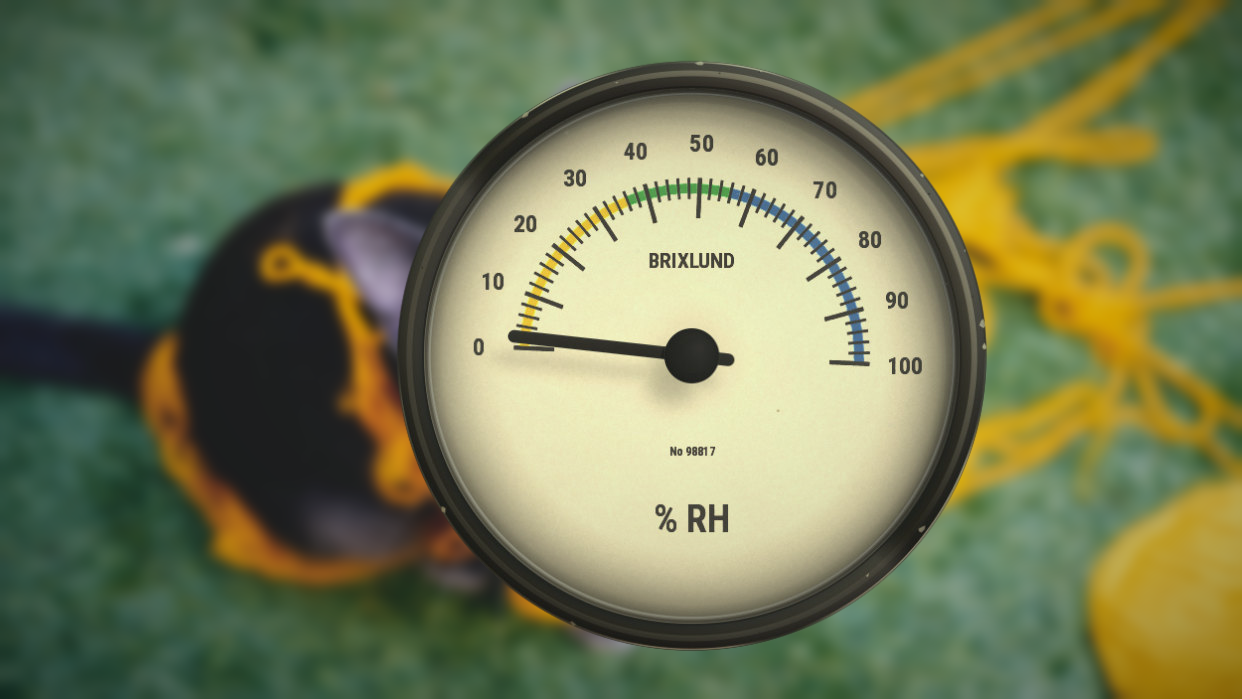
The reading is 2%
